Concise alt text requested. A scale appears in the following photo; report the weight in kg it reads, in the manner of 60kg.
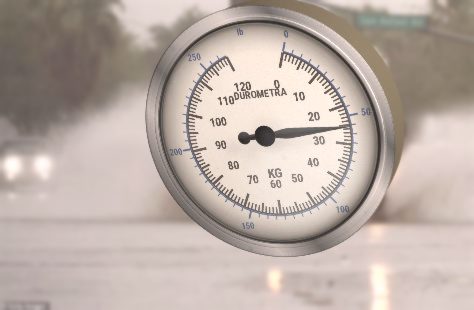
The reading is 25kg
